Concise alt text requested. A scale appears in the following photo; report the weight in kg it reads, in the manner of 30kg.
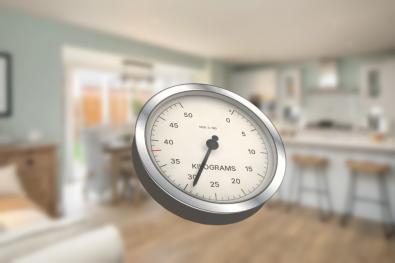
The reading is 29kg
